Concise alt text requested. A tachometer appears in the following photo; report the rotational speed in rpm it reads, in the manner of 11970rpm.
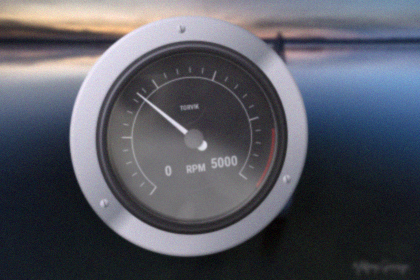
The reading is 1700rpm
